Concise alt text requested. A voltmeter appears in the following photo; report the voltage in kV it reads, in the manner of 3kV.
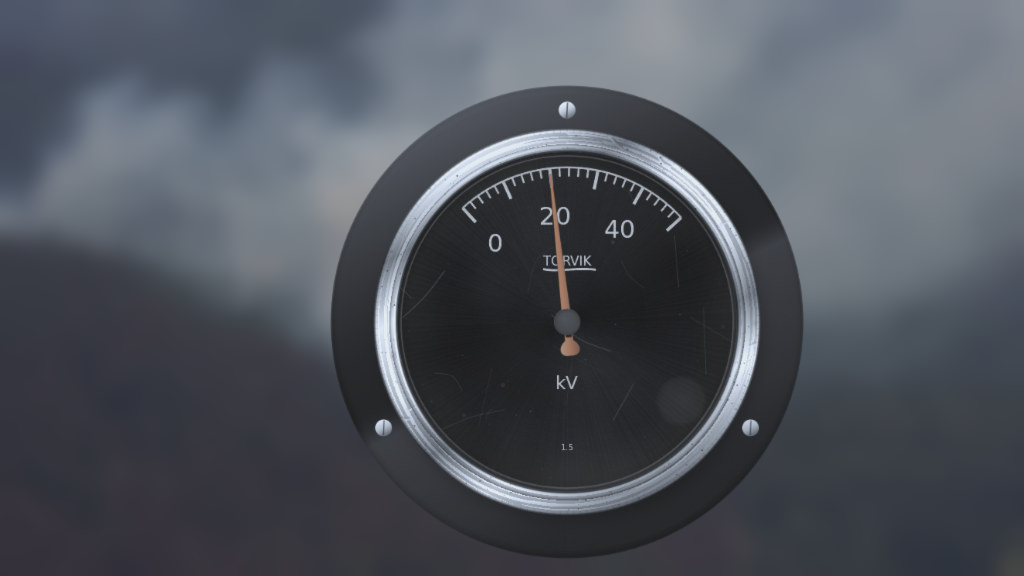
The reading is 20kV
